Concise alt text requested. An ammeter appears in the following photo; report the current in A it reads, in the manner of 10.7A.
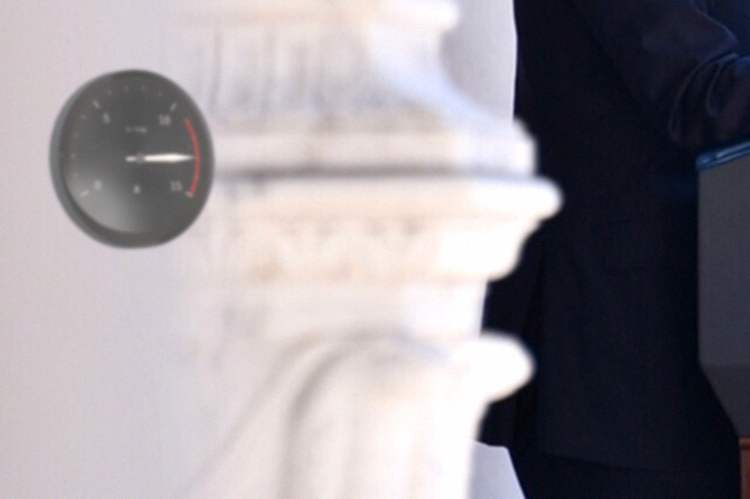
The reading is 13A
